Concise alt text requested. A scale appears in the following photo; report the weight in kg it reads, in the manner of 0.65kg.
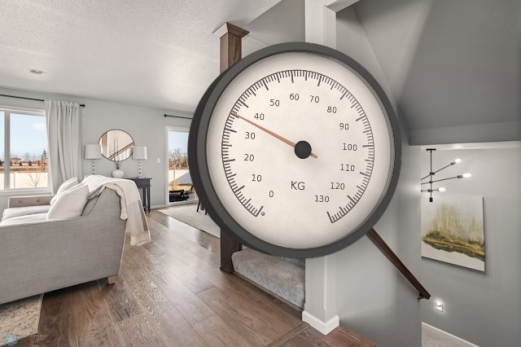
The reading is 35kg
